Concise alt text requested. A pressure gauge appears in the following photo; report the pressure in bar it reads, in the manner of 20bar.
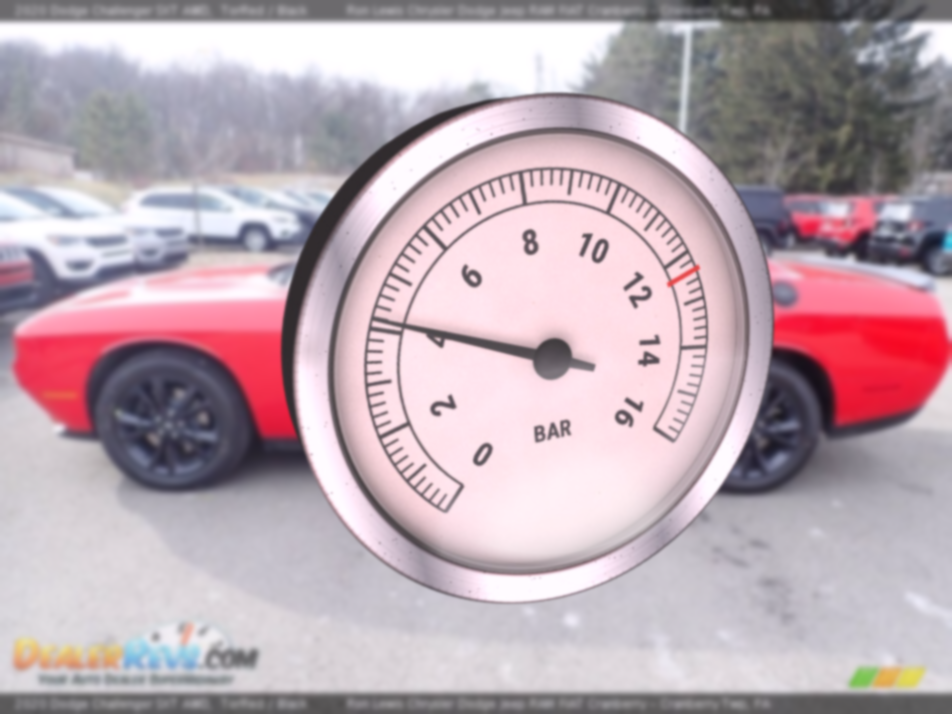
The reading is 4.2bar
